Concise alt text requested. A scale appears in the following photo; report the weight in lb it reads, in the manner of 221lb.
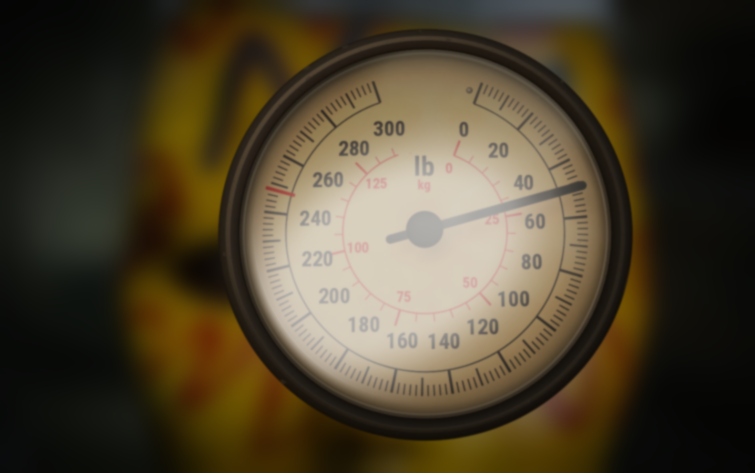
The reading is 50lb
